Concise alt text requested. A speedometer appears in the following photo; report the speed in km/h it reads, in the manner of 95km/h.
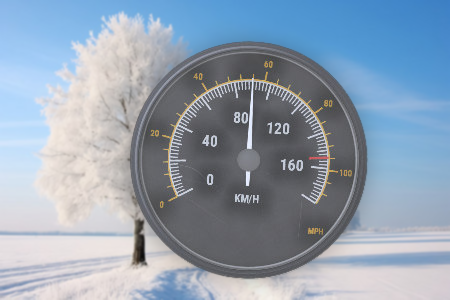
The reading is 90km/h
